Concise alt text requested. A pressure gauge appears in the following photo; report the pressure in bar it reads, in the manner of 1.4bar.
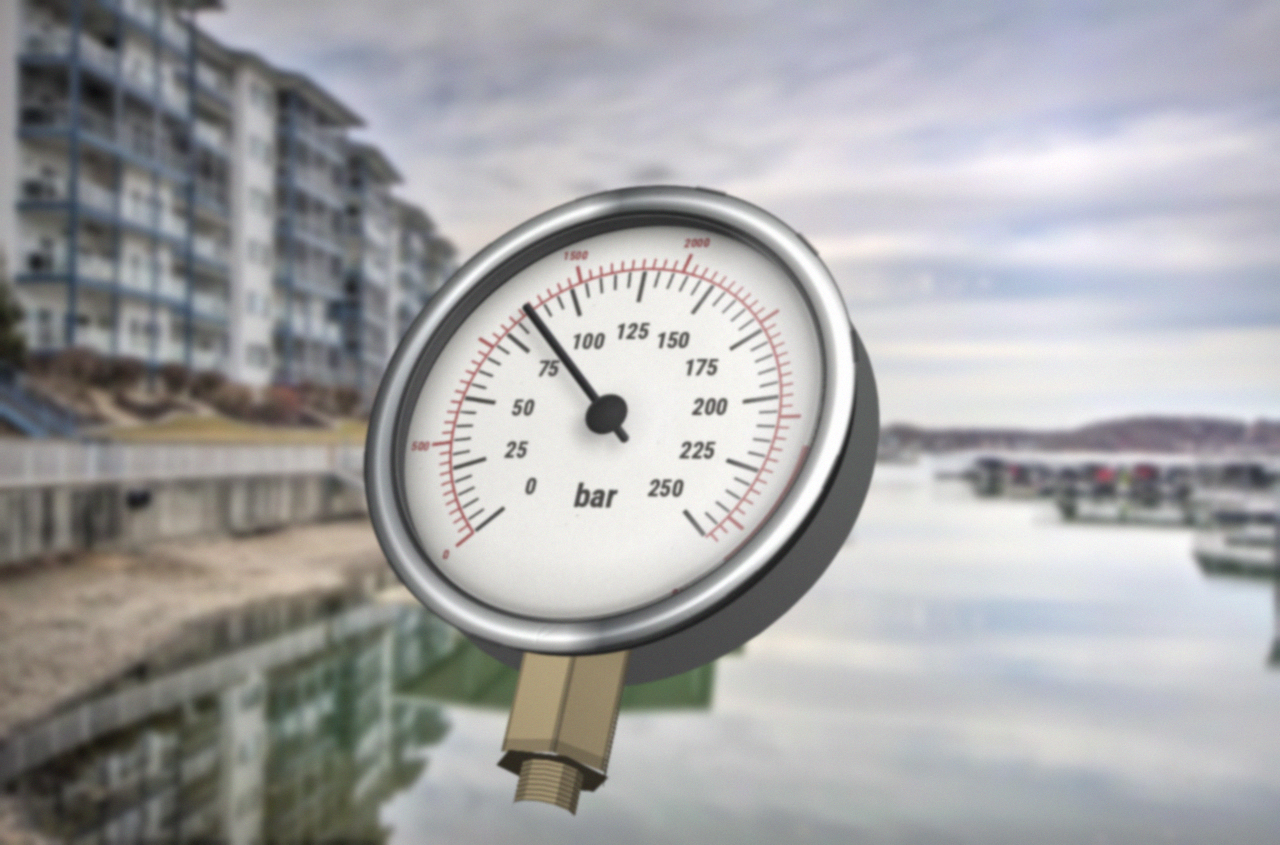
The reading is 85bar
